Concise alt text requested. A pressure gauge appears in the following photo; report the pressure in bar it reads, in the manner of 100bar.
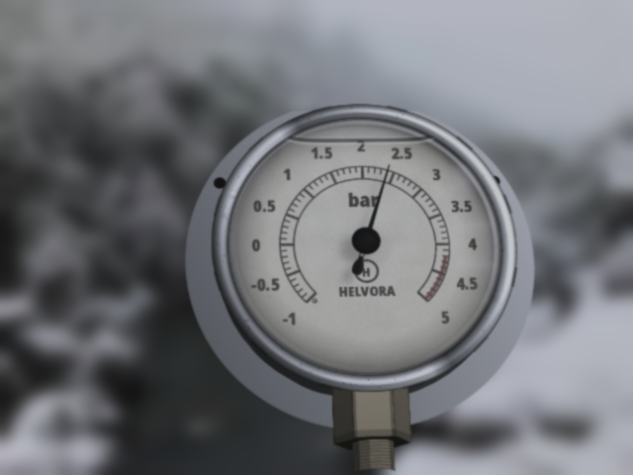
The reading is 2.4bar
